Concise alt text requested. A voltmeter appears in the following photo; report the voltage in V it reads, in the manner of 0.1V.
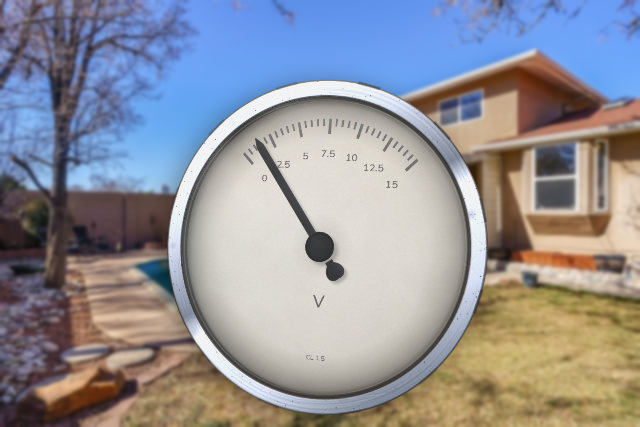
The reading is 1.5V
